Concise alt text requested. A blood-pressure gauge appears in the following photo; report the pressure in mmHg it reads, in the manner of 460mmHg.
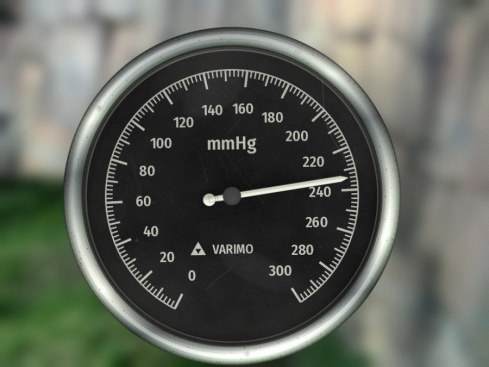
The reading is 234mmHg
